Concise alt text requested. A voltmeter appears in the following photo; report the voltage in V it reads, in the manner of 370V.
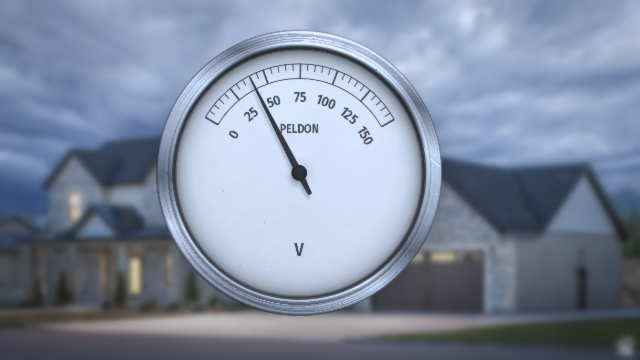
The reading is 40V
